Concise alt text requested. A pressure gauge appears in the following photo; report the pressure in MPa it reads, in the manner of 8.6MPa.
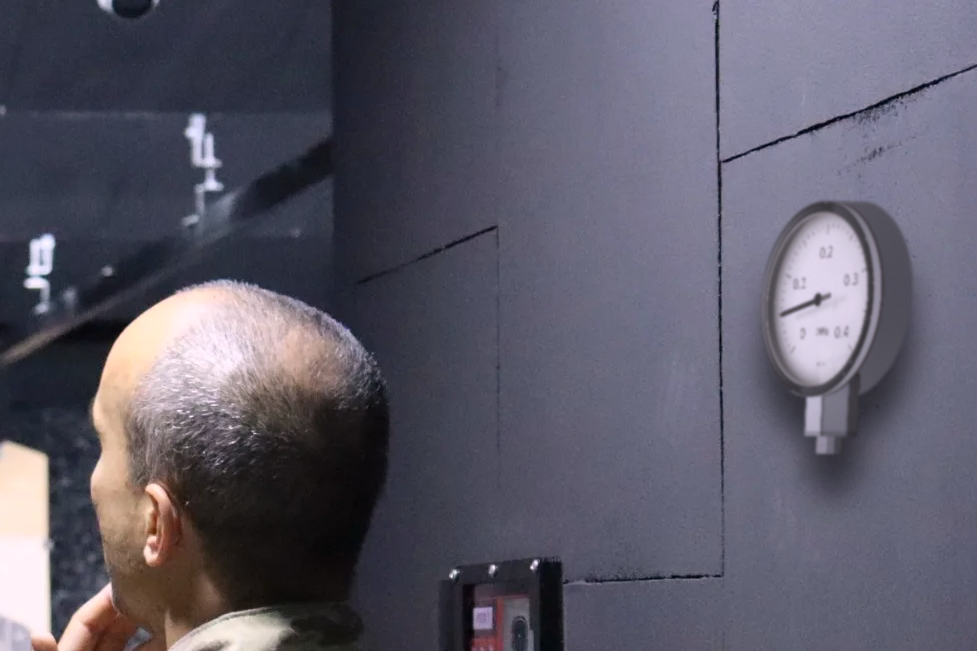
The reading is 0.05MPa
